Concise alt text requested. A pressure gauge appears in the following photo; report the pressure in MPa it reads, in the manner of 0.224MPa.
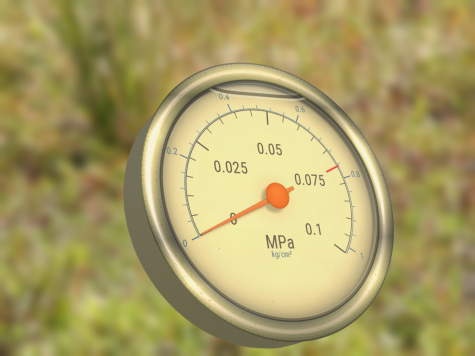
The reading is 0MPa
